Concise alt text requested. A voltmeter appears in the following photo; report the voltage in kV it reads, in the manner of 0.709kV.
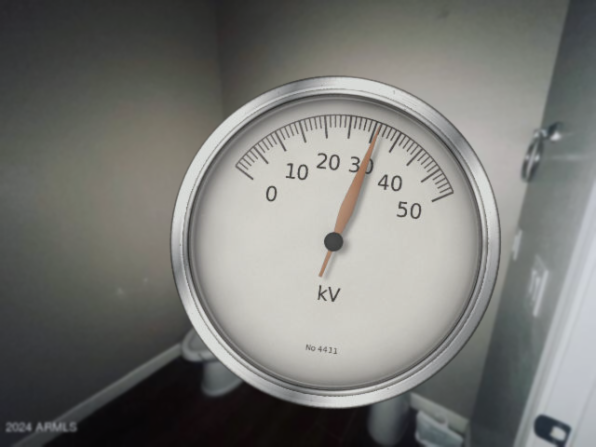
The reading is 31kV
